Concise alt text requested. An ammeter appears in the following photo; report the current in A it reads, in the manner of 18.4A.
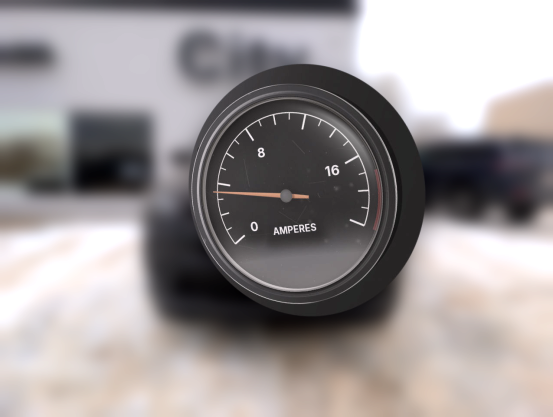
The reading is 3.5A
